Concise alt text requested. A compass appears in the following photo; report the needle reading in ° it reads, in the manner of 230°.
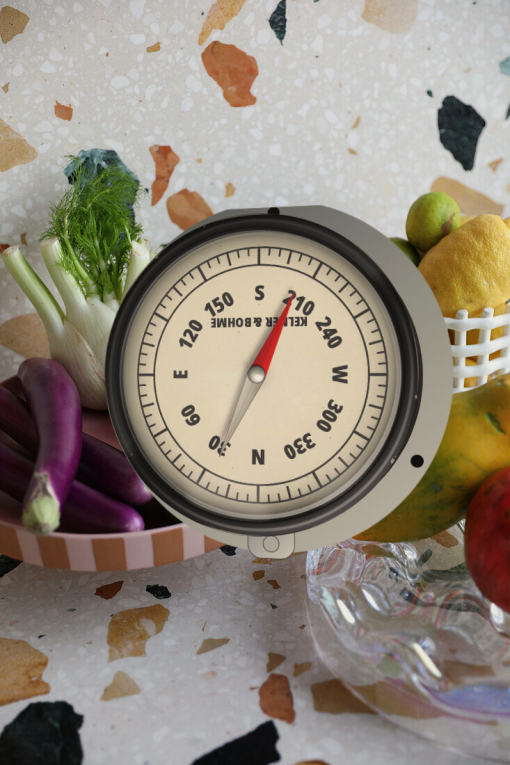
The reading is 205°
